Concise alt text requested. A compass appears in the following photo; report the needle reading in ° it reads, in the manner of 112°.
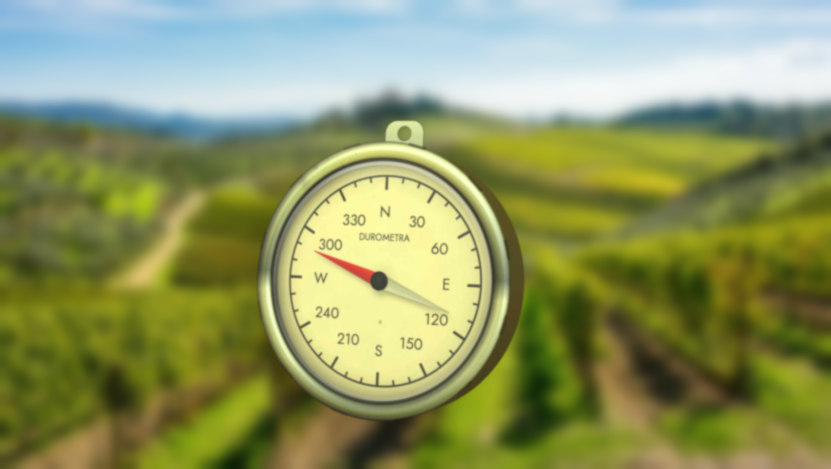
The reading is 290°
